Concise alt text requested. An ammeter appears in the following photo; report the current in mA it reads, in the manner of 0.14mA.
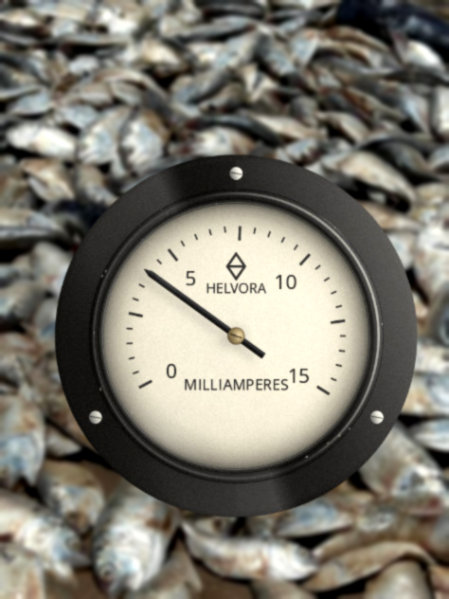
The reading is 4mA
